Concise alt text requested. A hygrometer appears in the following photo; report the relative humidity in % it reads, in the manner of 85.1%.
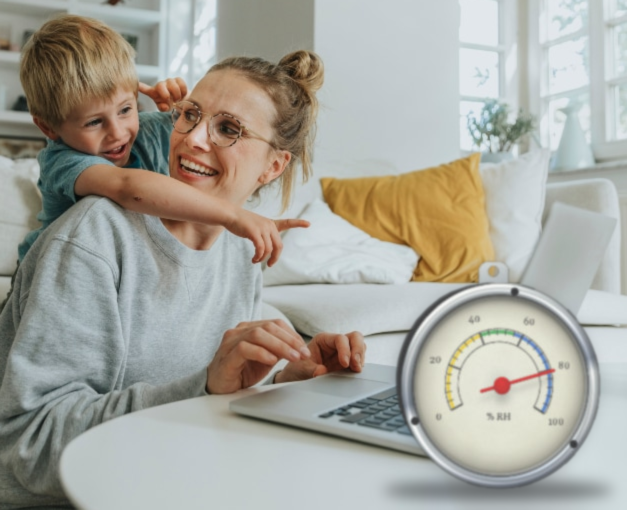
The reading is 80%
